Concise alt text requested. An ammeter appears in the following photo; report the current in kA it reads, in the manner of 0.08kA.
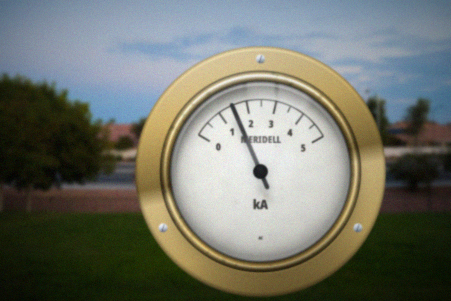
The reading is 1.5kA
